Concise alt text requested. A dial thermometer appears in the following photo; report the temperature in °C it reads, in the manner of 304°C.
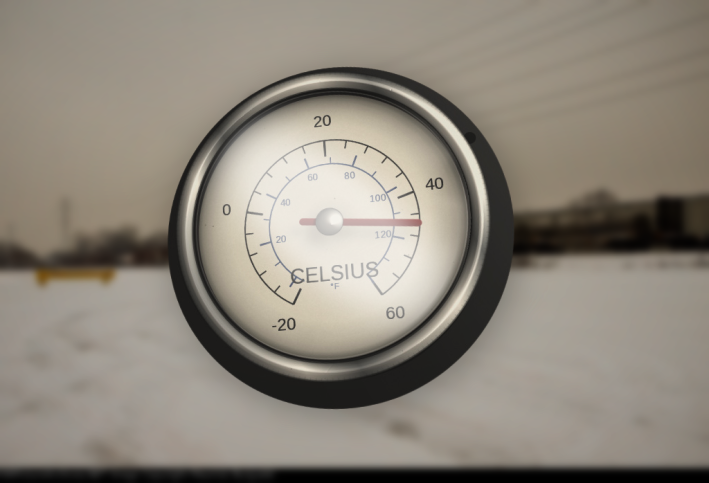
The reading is 46°C
